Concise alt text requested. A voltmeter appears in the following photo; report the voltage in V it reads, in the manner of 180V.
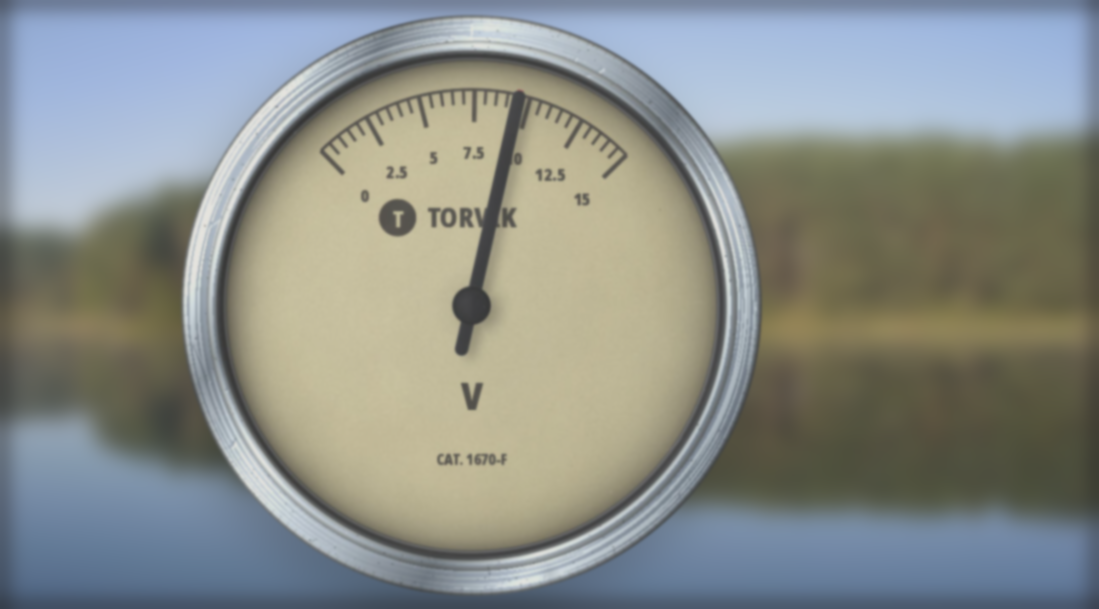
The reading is 9.5V
